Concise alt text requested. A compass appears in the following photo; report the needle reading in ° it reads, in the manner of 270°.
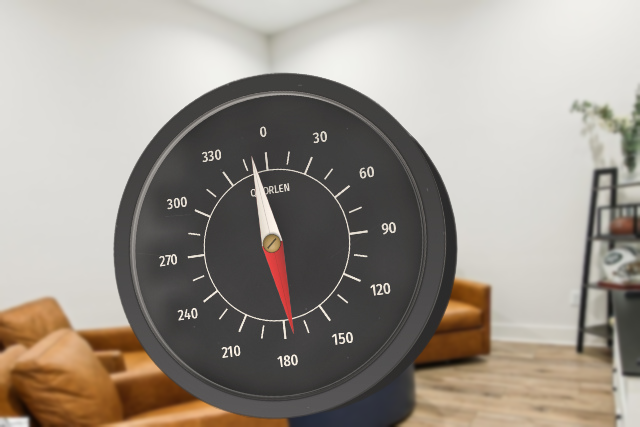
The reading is 172.5°
